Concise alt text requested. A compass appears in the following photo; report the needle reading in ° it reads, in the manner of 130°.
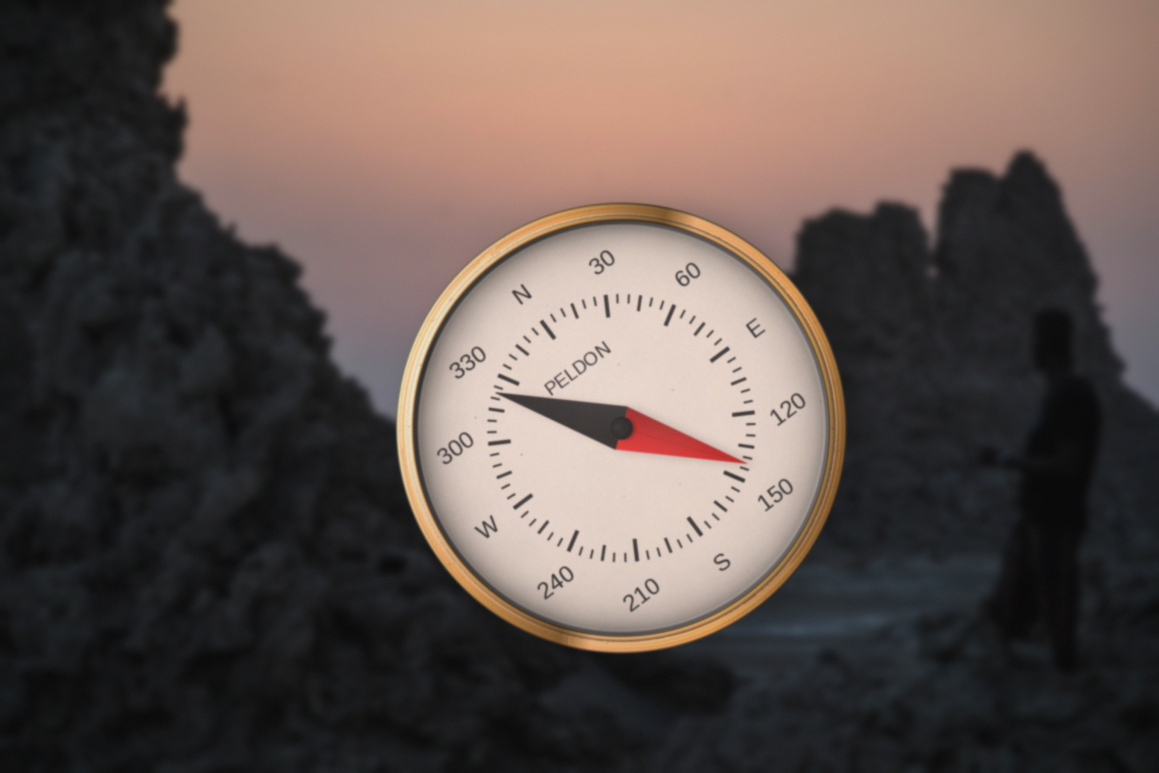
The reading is 142.5°
